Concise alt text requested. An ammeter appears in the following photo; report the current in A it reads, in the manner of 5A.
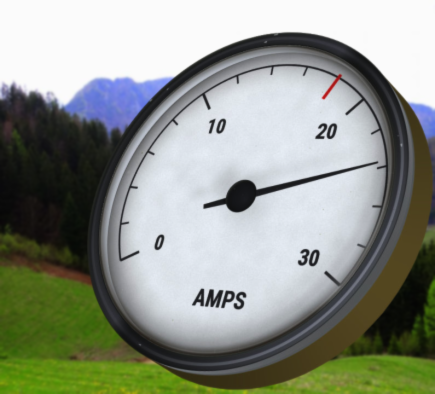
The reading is 24A
